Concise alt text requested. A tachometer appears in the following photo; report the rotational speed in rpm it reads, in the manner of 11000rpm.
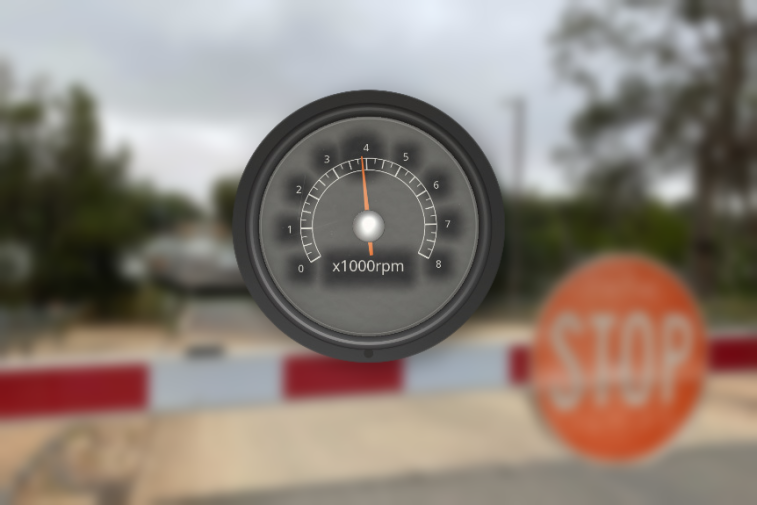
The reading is 3875rpm
